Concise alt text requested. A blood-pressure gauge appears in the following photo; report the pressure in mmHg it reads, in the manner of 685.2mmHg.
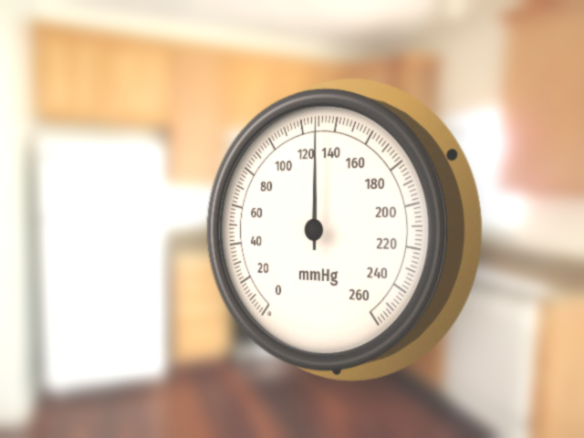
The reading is 130mmHg
